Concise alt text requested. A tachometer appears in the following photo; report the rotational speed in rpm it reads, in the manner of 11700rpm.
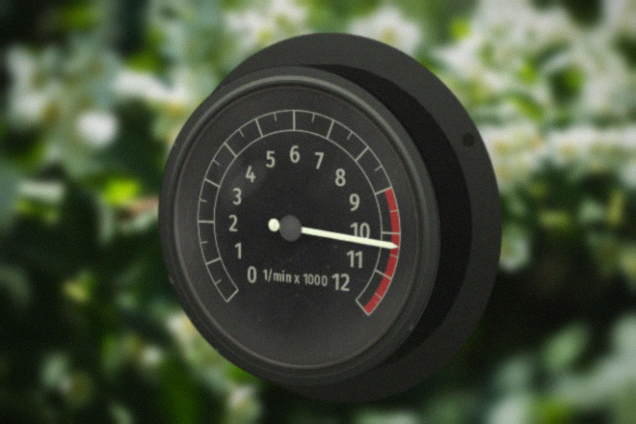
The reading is 10250rpm
